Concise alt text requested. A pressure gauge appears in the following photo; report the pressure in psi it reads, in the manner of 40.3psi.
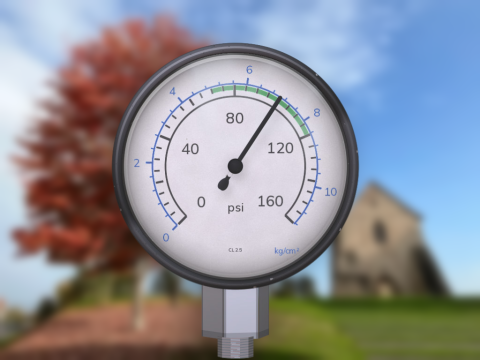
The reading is 100psi
